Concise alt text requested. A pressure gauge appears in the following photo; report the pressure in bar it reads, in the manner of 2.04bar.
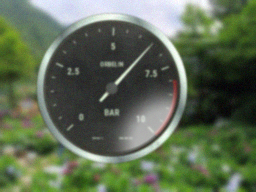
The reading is 6.5bar
